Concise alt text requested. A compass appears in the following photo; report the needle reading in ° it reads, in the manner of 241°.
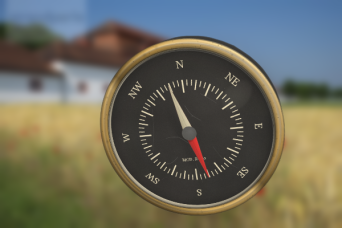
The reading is 165°
